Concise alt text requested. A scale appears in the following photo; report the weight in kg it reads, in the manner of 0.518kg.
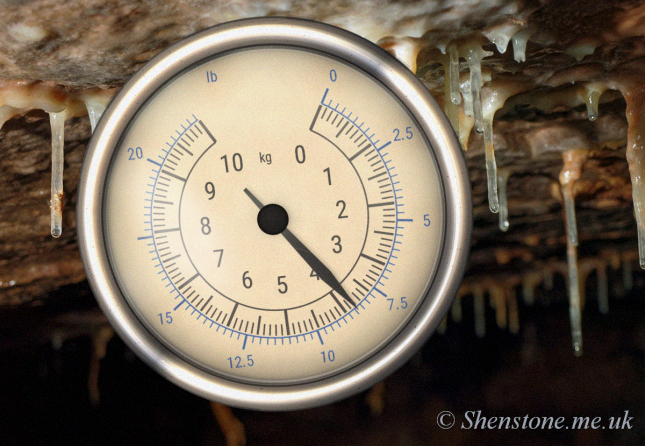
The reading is 3.8kg
